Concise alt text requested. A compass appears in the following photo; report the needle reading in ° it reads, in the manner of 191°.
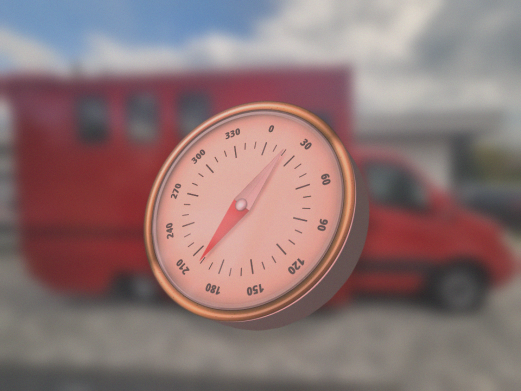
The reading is 200°
